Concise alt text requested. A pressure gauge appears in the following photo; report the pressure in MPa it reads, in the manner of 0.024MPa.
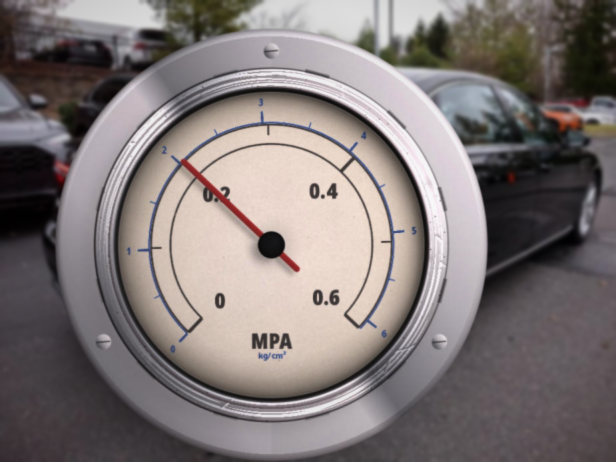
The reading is 0.2MPa
